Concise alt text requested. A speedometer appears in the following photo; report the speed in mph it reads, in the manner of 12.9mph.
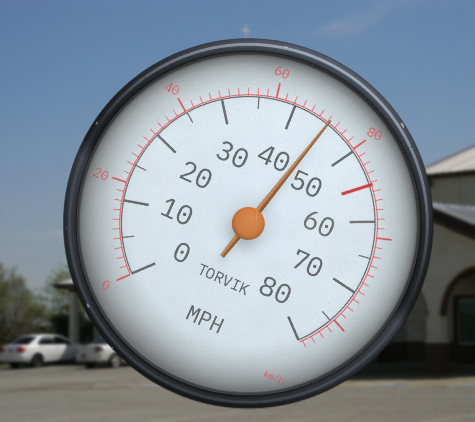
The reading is 45mph
